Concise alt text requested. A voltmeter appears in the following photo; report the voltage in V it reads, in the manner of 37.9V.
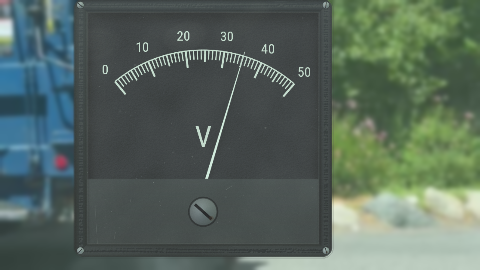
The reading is 35V
